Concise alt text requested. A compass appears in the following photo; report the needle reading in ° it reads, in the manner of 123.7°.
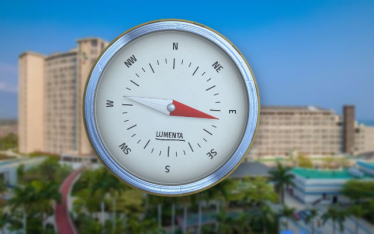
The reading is 100°
